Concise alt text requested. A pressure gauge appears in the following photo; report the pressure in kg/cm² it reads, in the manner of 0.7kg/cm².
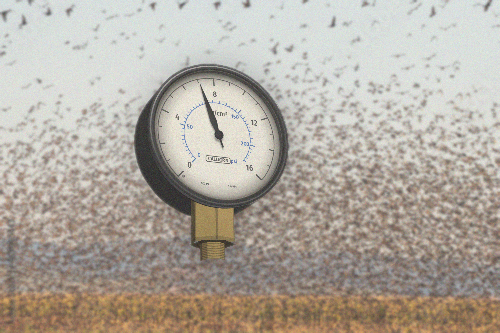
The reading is 7kg/cm²
